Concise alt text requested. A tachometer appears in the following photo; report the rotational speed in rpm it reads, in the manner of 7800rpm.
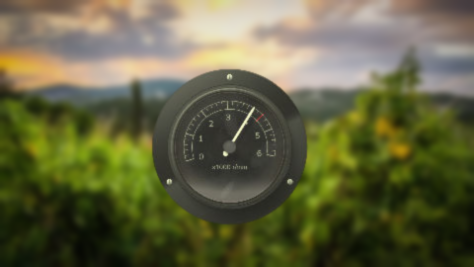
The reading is 4000rpm
